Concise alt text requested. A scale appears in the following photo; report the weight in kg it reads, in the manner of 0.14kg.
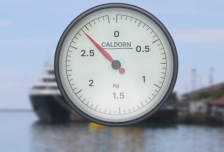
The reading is 2.7kg
